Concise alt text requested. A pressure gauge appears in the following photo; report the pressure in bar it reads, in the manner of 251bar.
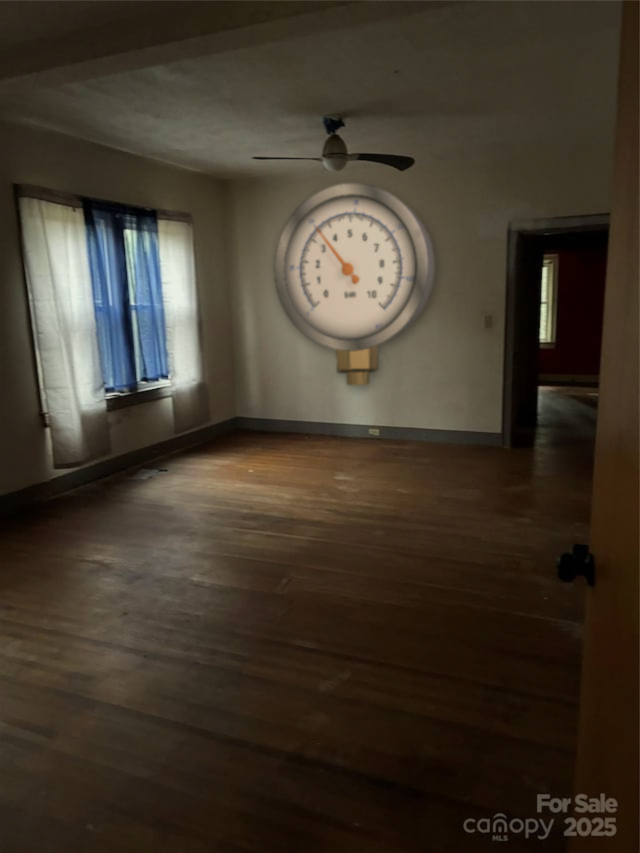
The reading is 3.5bar
